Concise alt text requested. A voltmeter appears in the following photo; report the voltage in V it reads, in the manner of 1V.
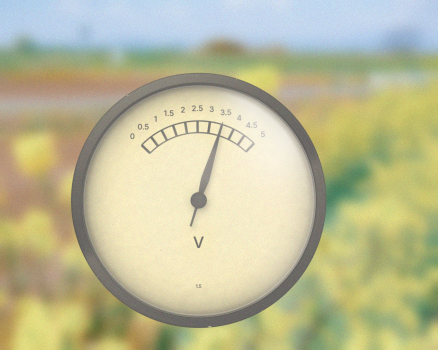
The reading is 3.5V
